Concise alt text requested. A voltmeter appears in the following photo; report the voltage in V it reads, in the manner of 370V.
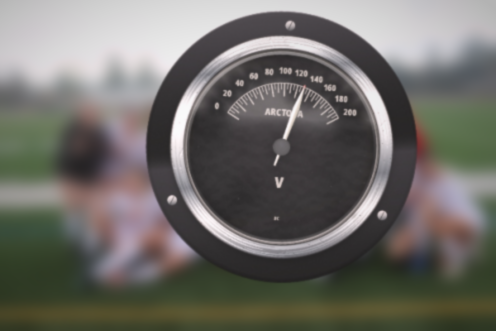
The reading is 130V
